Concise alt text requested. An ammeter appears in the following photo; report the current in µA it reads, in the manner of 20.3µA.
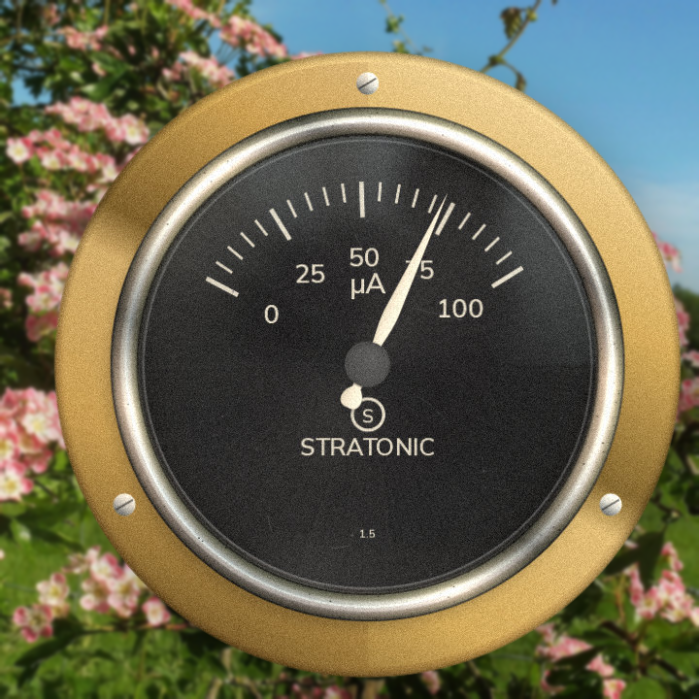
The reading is 72.5µA
